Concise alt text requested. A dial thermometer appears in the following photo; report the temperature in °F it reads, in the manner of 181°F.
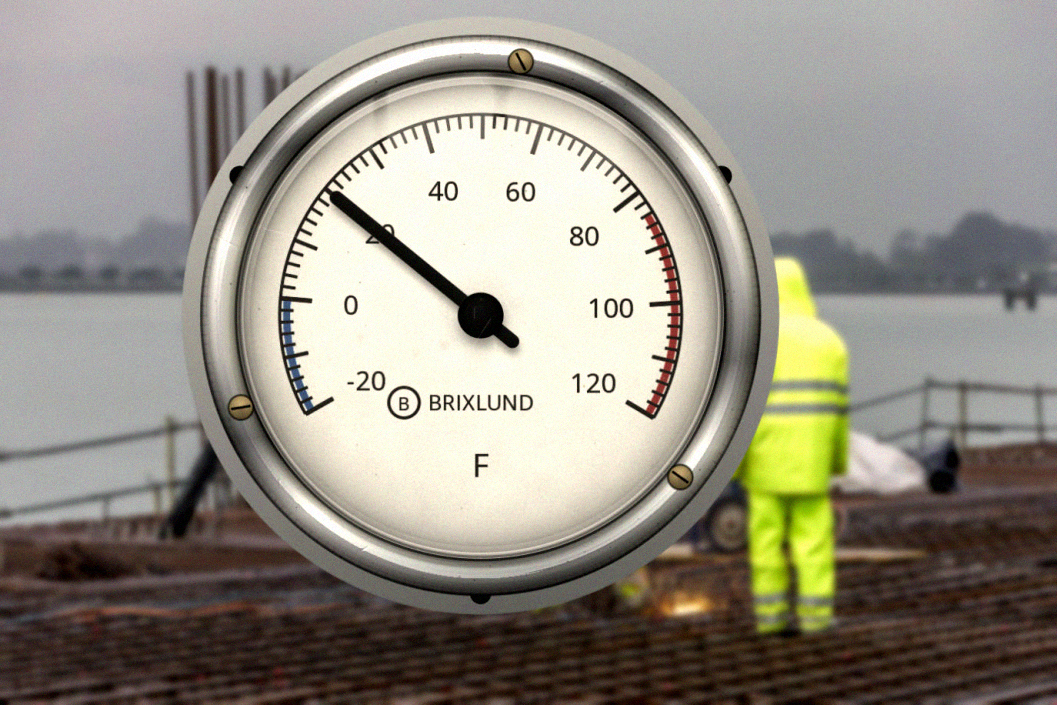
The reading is 20°F
